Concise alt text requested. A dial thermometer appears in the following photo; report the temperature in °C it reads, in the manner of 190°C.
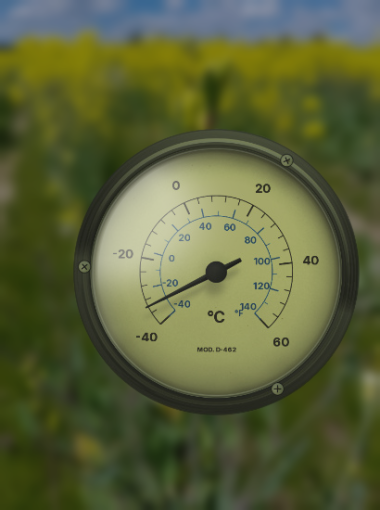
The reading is -34°C
